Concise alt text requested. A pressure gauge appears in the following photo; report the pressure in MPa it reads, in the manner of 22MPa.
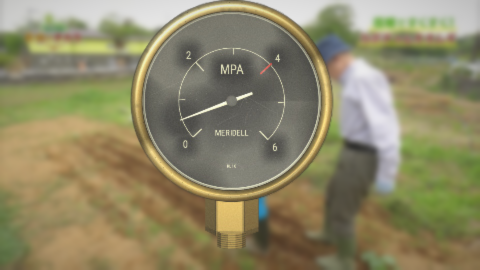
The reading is 0.5MPa
